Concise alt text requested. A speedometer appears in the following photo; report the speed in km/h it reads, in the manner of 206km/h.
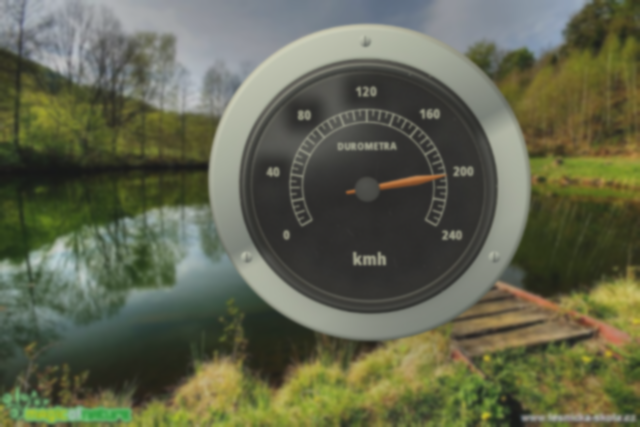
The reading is 200km/h
